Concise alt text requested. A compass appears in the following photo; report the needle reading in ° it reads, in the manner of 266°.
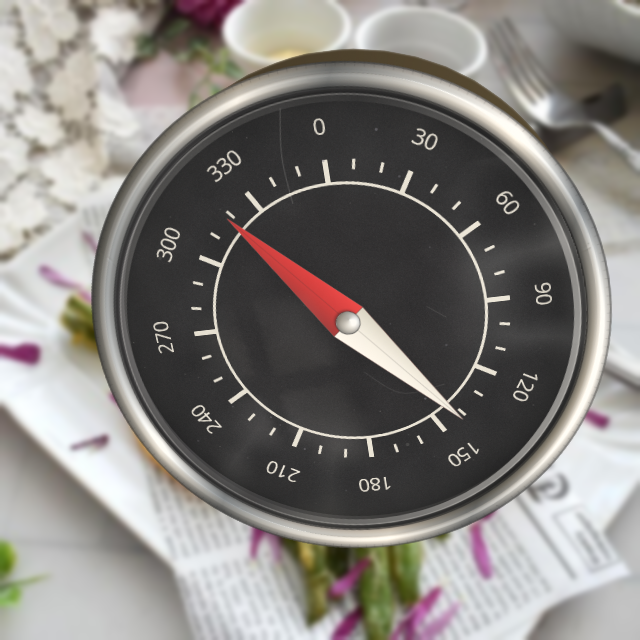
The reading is 320°
